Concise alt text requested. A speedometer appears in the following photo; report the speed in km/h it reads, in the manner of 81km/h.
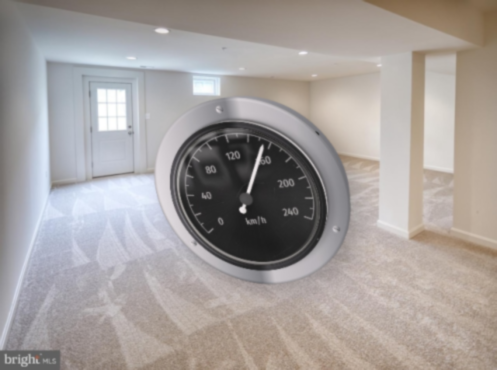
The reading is 155km/h
